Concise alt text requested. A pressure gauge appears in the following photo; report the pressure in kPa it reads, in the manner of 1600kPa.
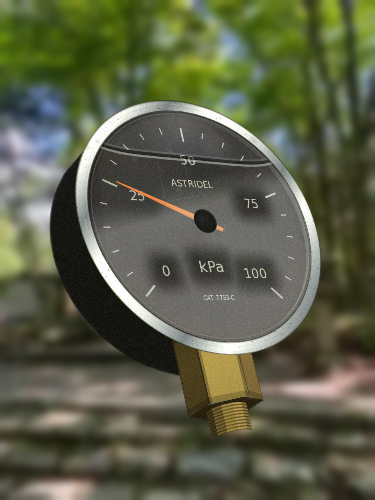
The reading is 25kPa
